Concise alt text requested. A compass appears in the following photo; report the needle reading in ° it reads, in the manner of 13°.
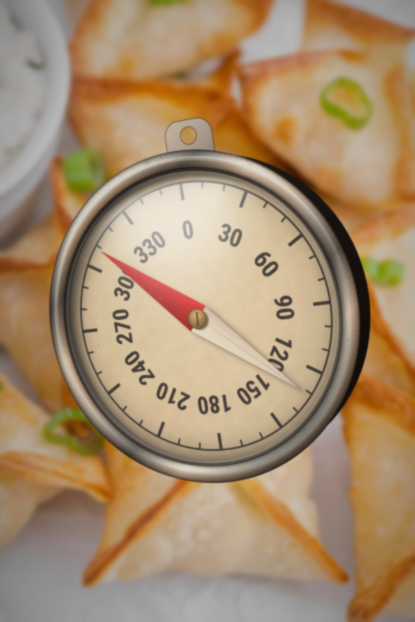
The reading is 310°
